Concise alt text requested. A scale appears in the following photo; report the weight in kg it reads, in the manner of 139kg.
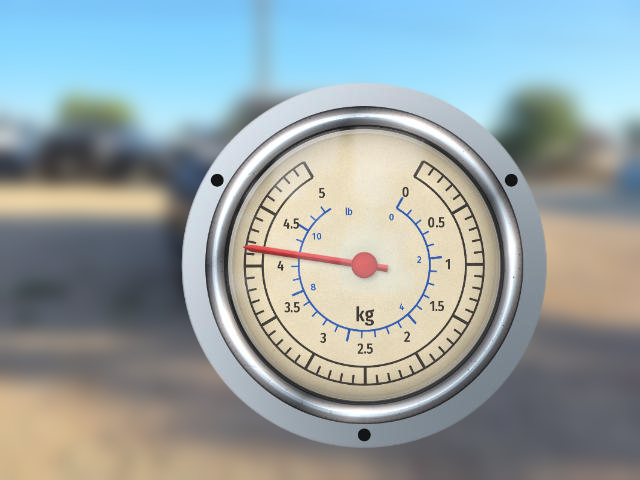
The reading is 4.15kg
